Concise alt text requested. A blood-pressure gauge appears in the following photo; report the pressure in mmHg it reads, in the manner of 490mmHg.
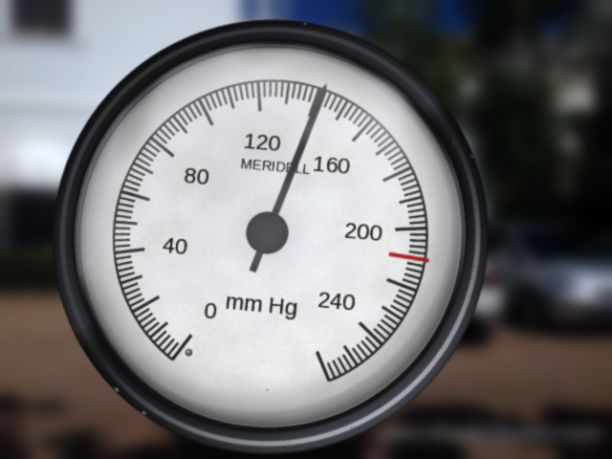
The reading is 142mmHg
